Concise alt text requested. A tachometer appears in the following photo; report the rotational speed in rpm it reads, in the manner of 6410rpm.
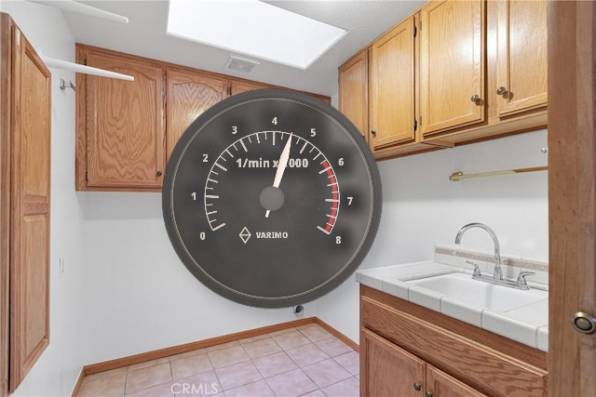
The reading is 4500rpm
